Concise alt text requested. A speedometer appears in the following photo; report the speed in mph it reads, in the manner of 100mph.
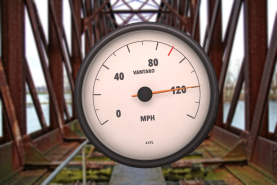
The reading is 120mph
